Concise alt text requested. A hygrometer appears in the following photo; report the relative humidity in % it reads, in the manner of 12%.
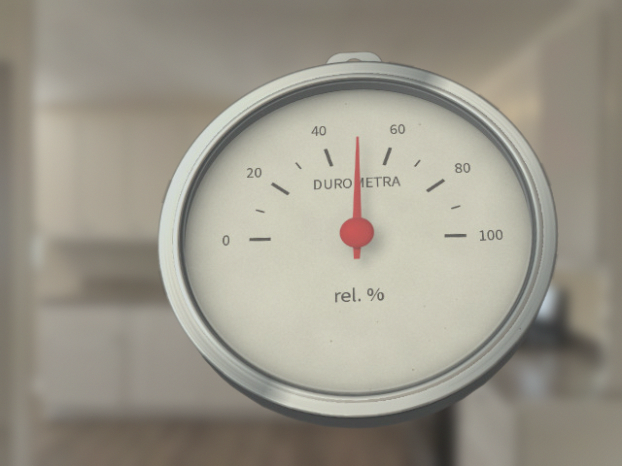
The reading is 50%
